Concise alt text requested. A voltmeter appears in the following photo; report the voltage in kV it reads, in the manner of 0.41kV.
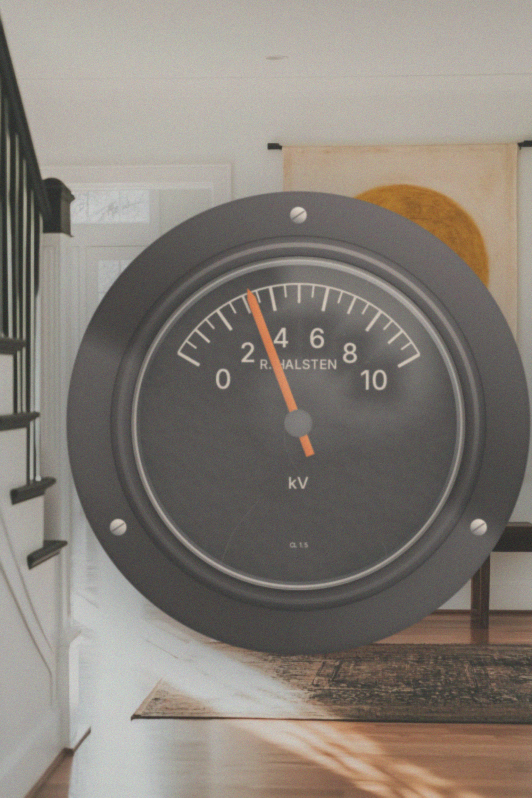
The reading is 3.25kV
